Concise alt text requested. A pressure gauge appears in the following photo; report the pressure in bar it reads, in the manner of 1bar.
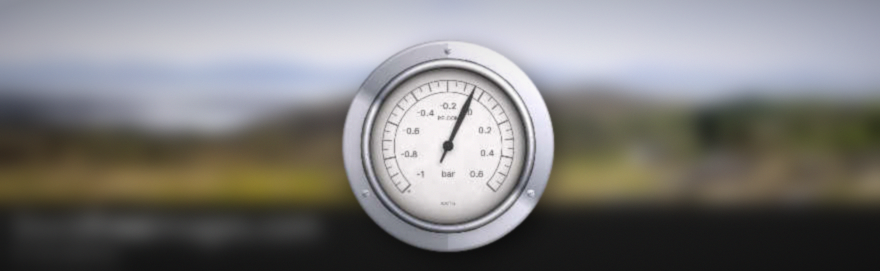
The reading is -0.05bar
